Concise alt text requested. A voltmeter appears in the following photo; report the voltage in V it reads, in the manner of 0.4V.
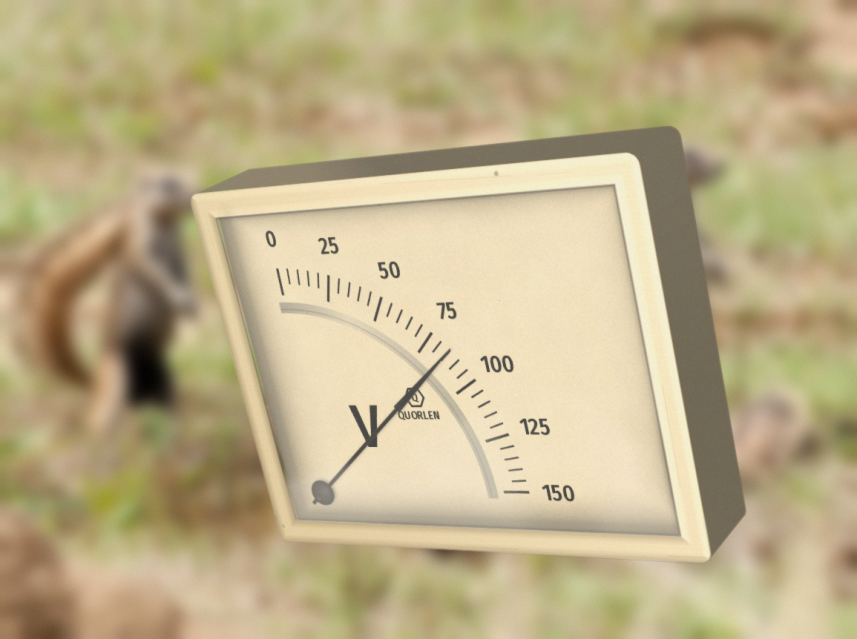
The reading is 85V
